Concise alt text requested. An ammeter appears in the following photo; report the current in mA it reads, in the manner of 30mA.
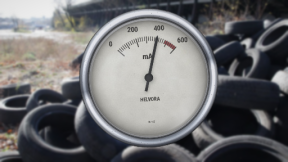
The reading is 400mA
